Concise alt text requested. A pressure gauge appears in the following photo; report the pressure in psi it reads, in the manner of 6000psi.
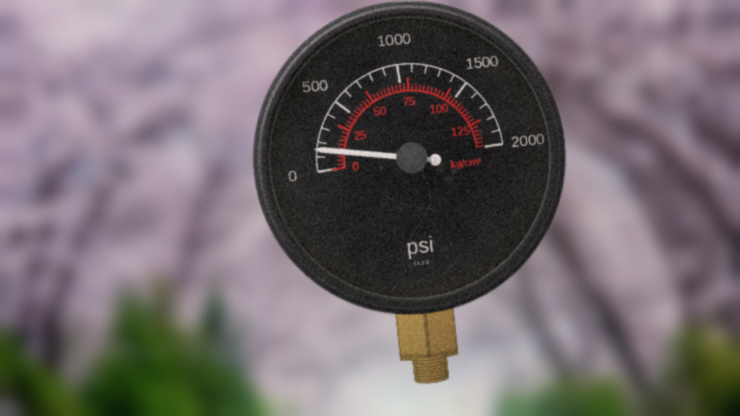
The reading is 150psi
